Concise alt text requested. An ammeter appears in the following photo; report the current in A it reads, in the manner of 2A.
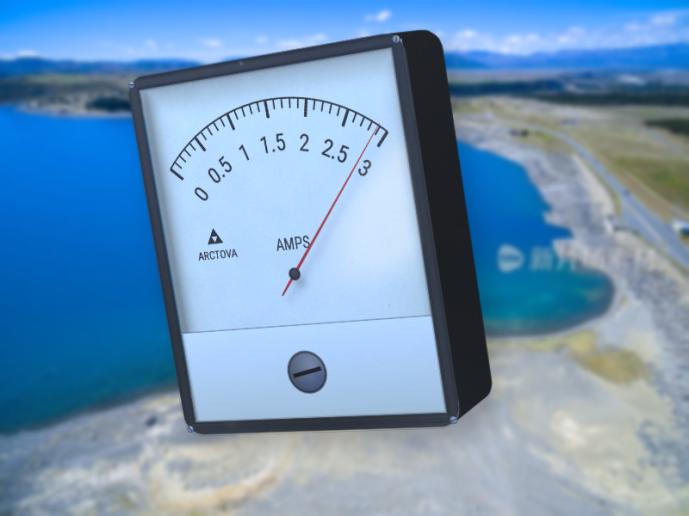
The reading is 2.9A
